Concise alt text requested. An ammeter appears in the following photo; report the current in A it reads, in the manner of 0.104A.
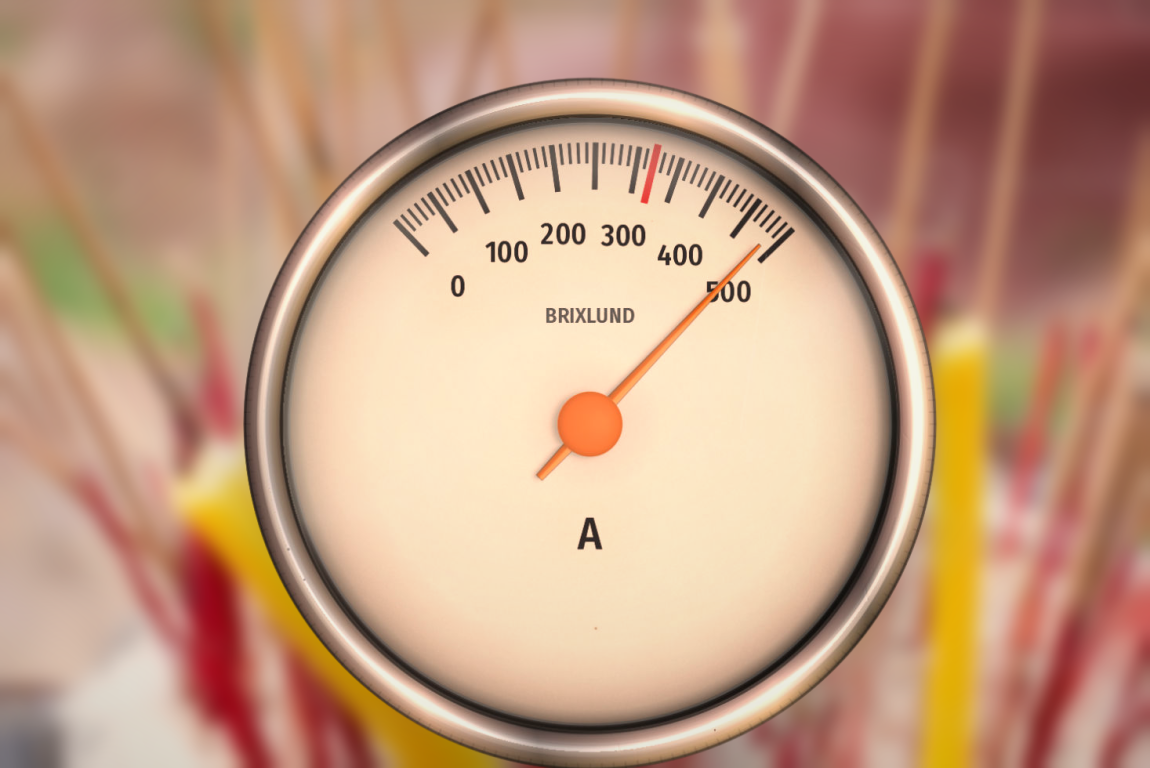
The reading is 485A
